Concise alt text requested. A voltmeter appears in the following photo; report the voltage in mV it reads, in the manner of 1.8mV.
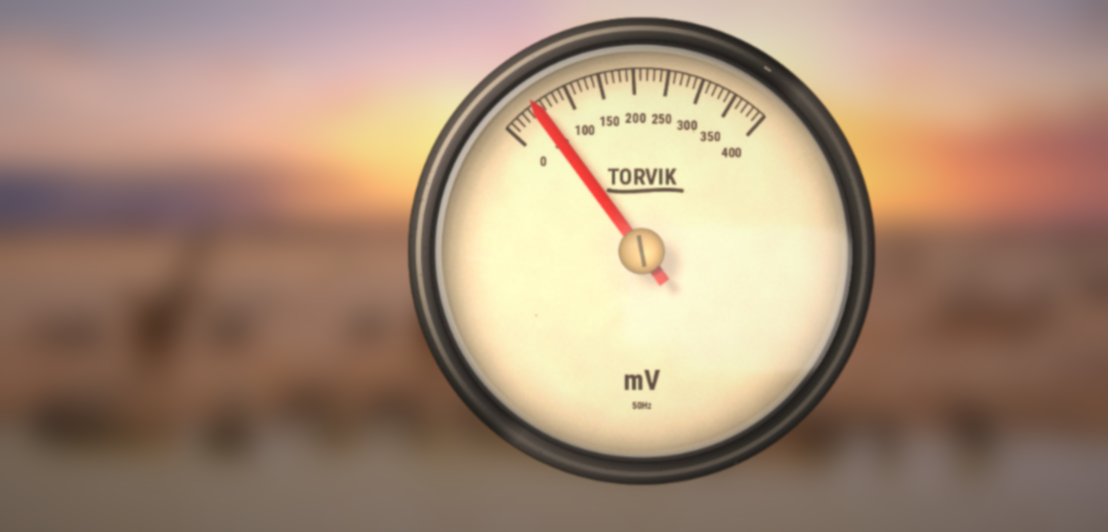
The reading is 50mV
